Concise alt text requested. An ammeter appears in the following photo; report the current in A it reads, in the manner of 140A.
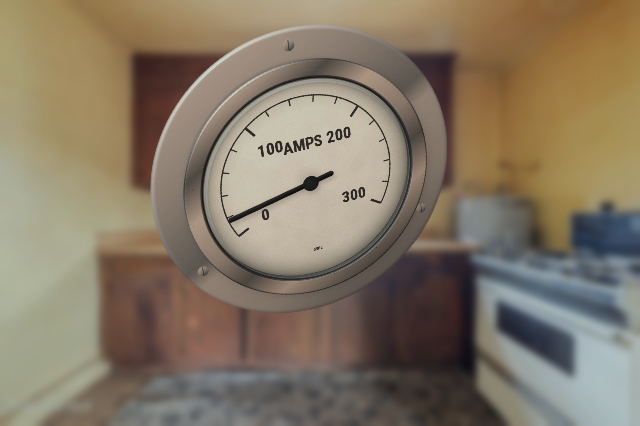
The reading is 20A
